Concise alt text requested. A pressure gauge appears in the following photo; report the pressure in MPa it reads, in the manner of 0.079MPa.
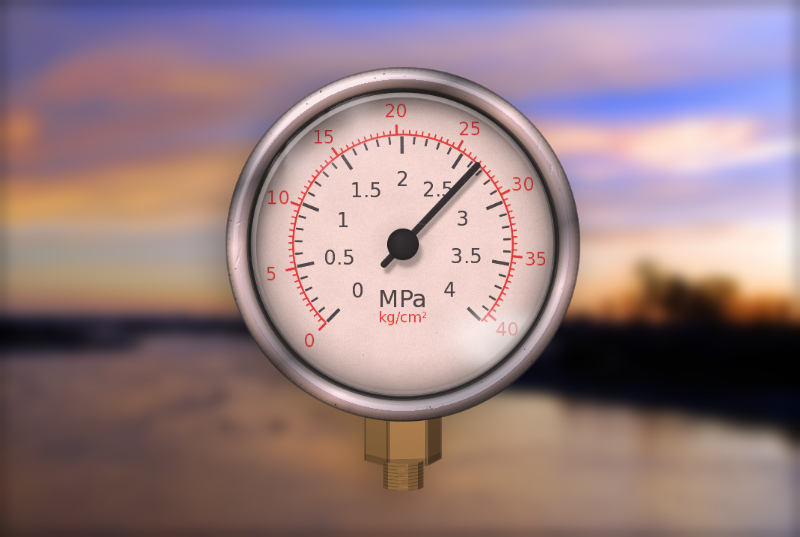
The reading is 2.65MPa
